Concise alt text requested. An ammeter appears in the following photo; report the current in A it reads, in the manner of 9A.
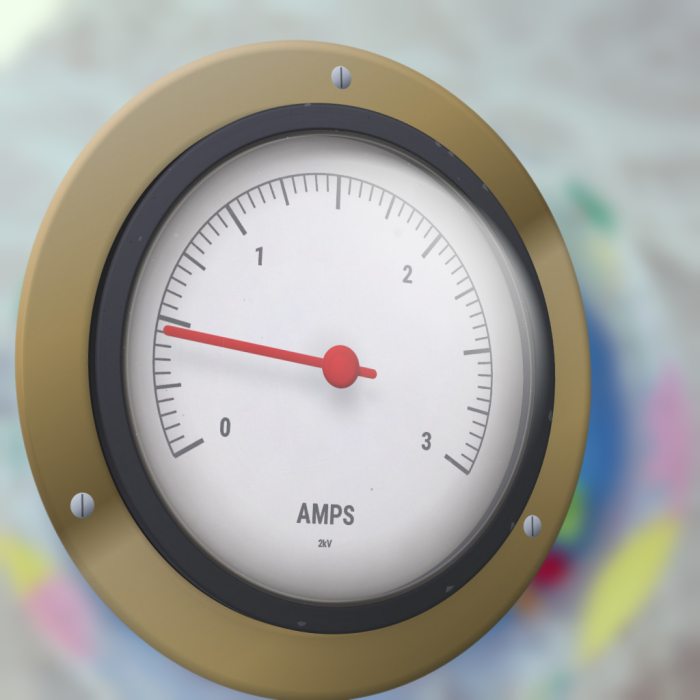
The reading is 0.45A
